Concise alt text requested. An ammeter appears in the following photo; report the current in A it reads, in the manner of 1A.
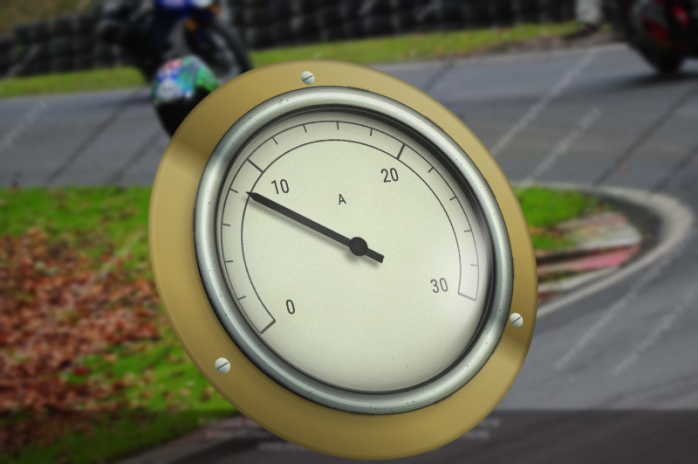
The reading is 8A
